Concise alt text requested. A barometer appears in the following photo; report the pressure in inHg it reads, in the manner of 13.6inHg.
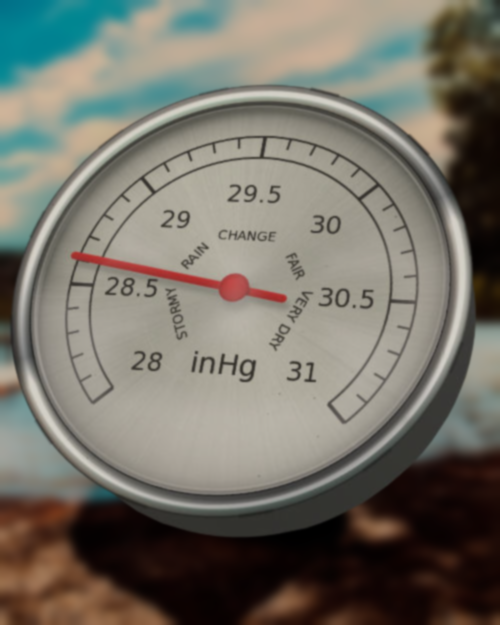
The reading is 28.6inHg
